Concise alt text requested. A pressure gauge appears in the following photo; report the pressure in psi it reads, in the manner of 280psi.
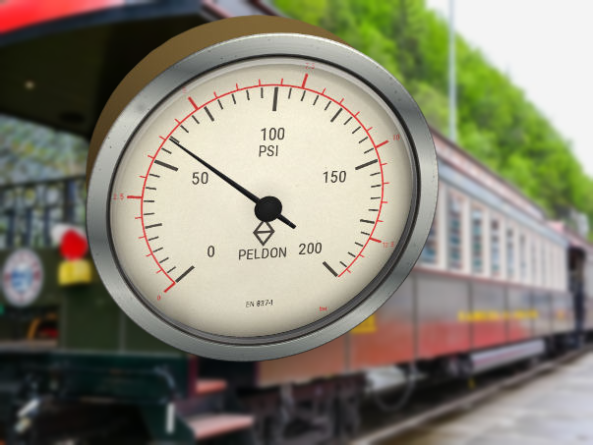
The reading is 60psi
